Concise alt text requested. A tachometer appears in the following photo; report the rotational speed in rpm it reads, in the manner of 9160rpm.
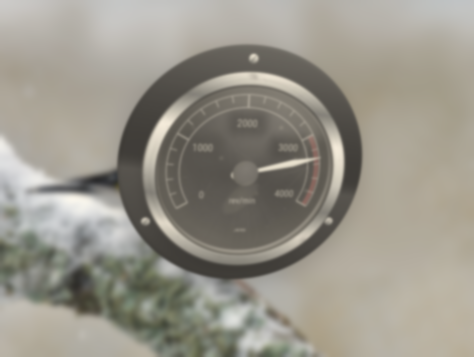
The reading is 3300rpm
